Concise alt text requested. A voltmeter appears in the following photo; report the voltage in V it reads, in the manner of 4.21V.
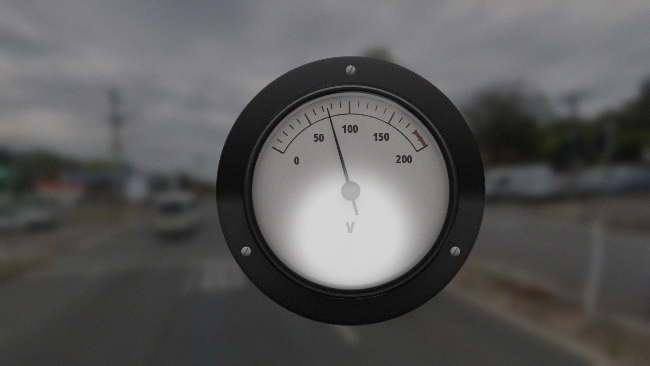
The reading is 75V
